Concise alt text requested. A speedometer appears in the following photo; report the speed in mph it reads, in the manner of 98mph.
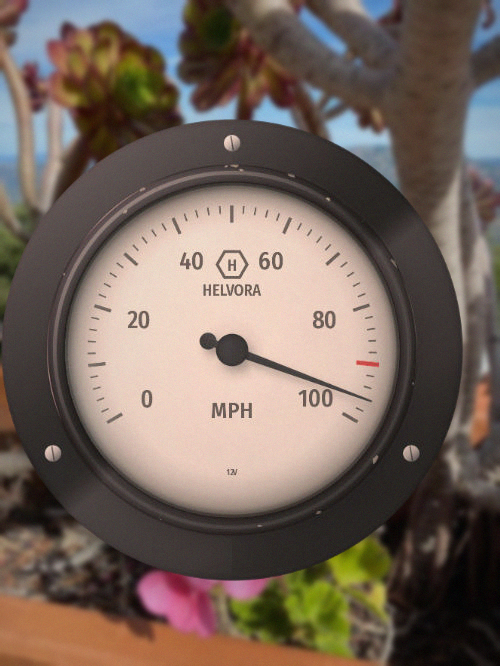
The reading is 96mph
